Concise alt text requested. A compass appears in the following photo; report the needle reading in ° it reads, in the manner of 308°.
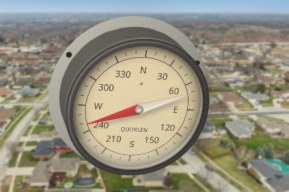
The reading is 250°
